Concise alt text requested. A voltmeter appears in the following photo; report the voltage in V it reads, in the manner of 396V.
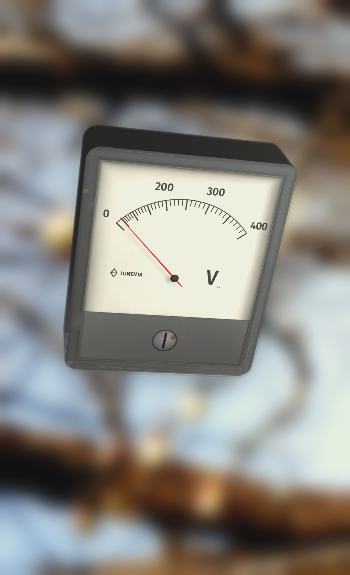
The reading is 50V
